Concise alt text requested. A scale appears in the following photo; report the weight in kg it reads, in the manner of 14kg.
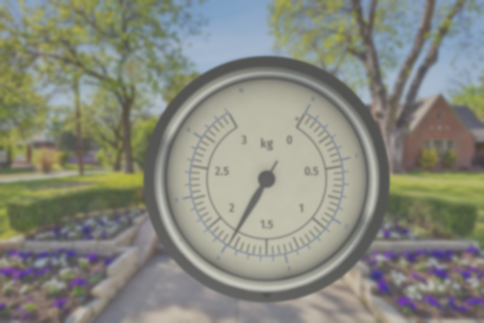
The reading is 1.8kg
